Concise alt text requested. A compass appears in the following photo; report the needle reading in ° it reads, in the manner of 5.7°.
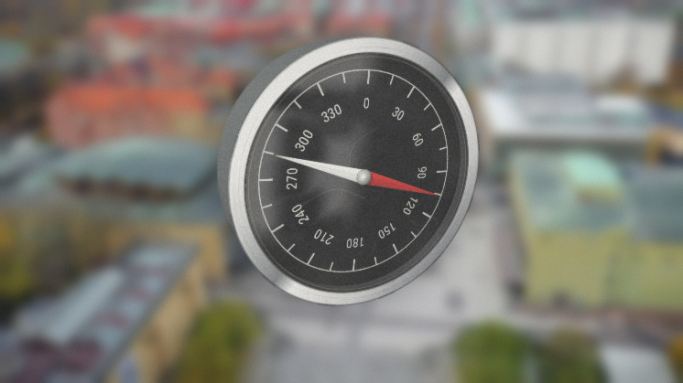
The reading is 105°
